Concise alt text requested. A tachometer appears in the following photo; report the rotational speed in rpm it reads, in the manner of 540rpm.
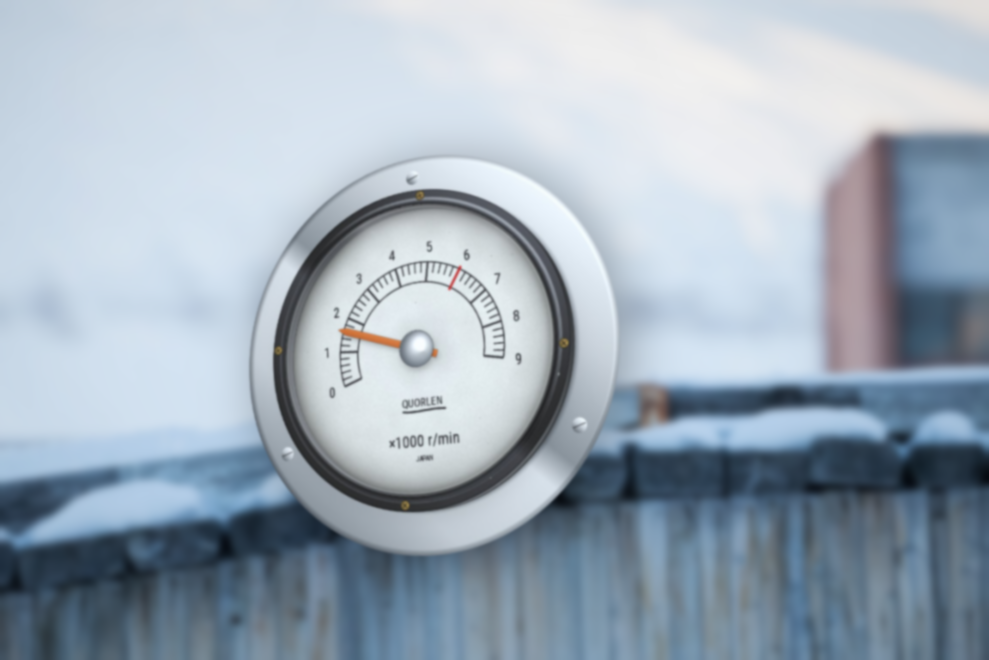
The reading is 1600rpm
